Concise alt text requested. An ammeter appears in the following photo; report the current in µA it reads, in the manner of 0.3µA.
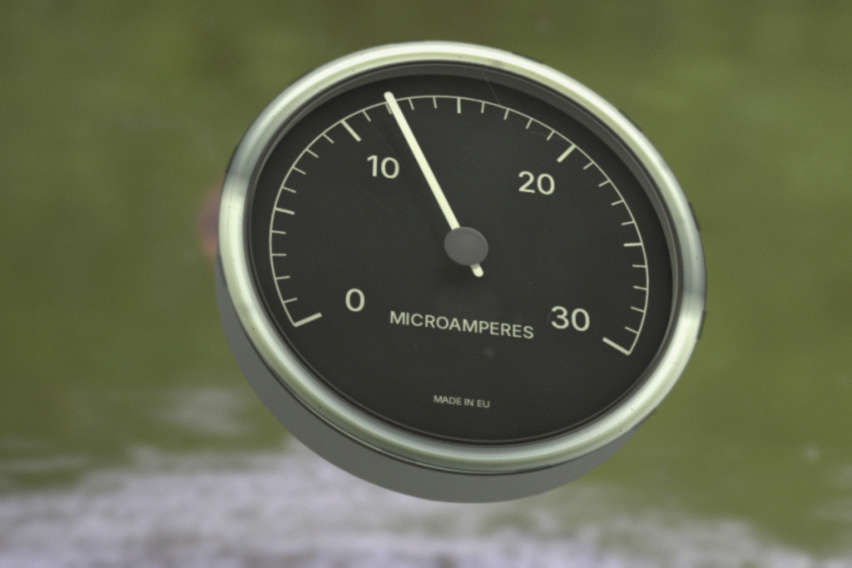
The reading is 12µA
